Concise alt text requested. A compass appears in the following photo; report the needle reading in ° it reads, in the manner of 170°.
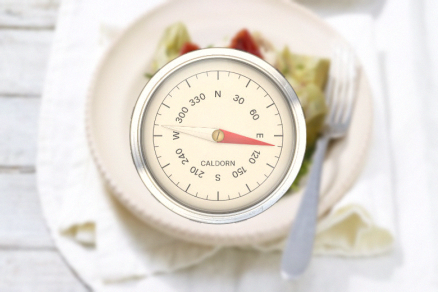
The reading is 100°
